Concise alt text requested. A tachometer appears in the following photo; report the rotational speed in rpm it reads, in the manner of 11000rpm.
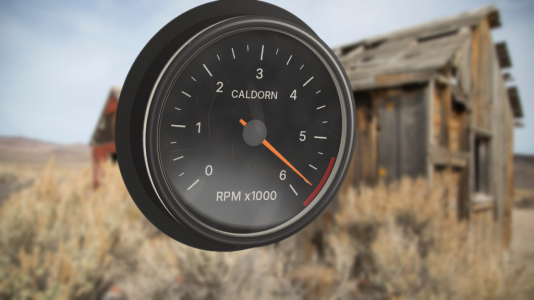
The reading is 5750rpm
